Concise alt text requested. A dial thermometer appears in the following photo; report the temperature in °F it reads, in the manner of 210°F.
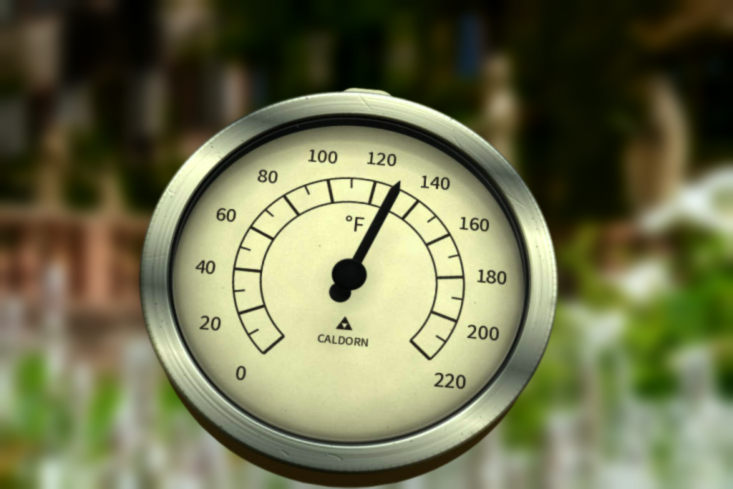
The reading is 130°F
